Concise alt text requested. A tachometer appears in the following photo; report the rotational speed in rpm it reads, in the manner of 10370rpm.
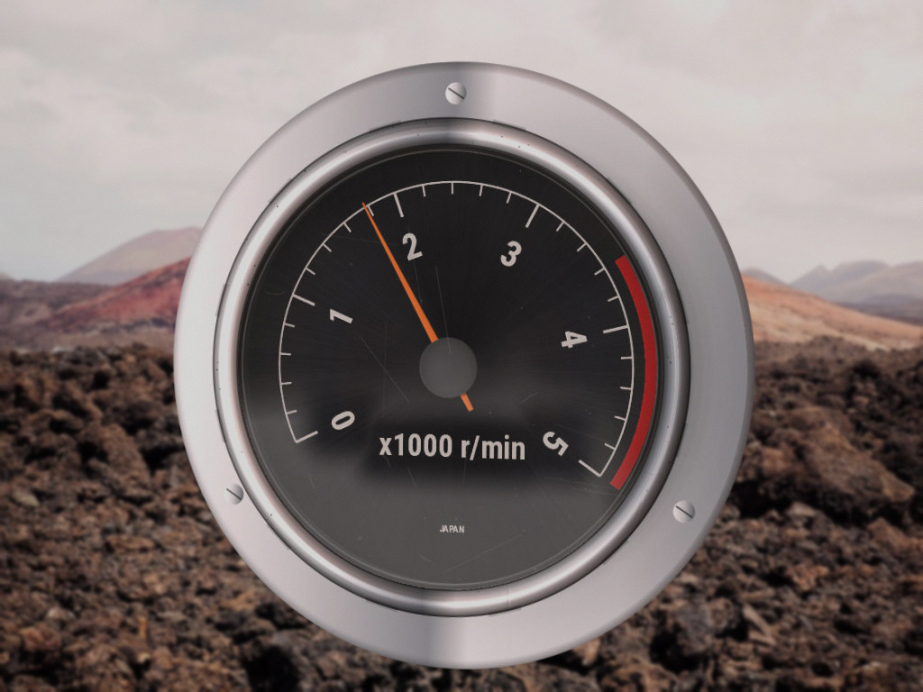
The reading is 1800rpm
